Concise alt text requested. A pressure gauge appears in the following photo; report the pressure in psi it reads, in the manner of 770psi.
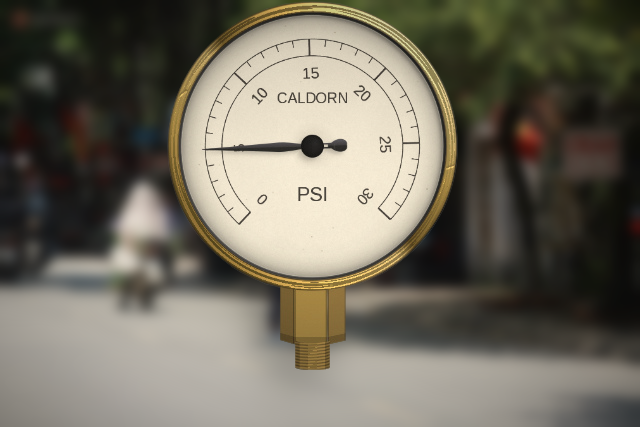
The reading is 5psi
